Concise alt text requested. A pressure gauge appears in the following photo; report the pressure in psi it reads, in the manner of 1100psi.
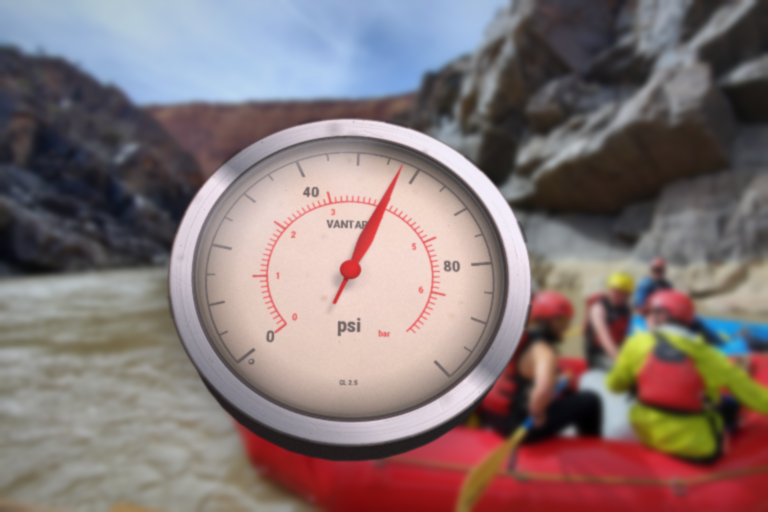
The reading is 57.5psi
